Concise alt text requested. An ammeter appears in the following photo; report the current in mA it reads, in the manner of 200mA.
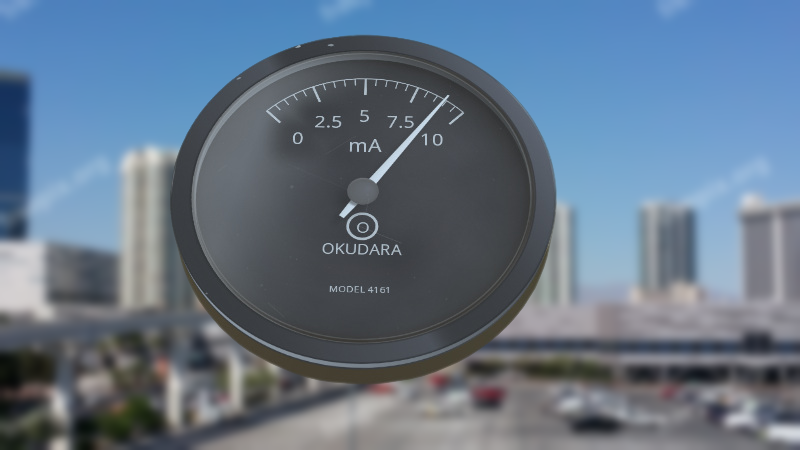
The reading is 9mA
